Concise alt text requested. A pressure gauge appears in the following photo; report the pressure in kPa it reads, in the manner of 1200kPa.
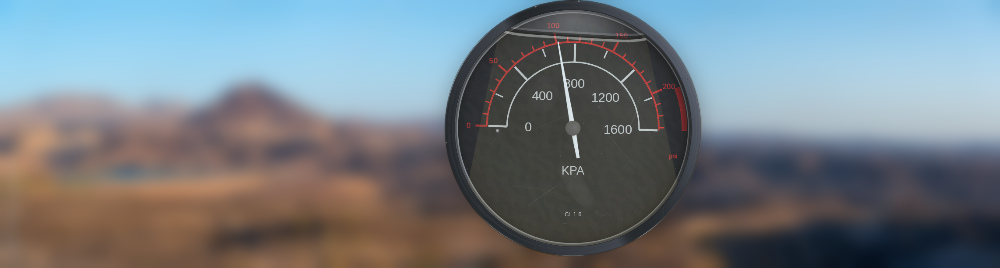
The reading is 700kPa
